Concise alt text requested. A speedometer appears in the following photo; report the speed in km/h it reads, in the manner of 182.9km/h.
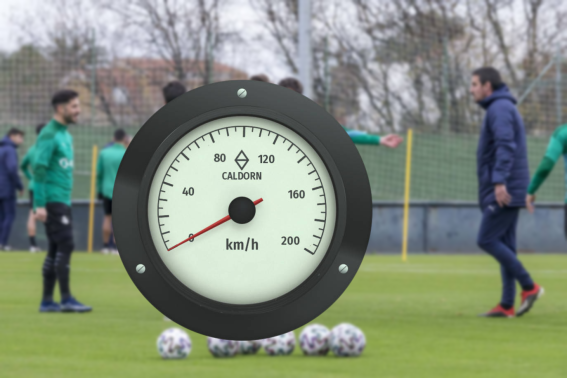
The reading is 0km/h
